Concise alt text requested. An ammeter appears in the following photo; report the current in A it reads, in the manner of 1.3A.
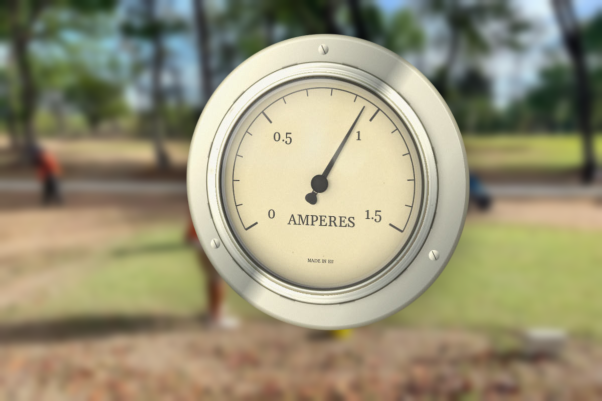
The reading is 0.95A
